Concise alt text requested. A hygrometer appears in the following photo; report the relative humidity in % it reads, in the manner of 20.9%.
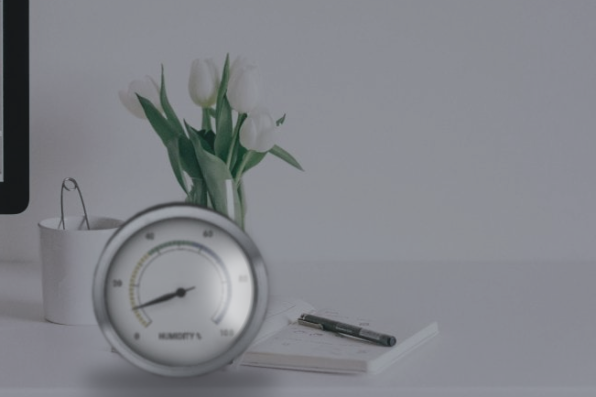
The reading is 10%
